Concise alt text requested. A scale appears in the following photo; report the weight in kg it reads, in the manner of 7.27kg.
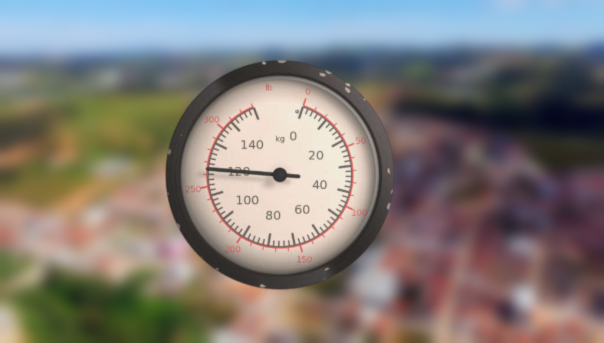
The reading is 120kg
